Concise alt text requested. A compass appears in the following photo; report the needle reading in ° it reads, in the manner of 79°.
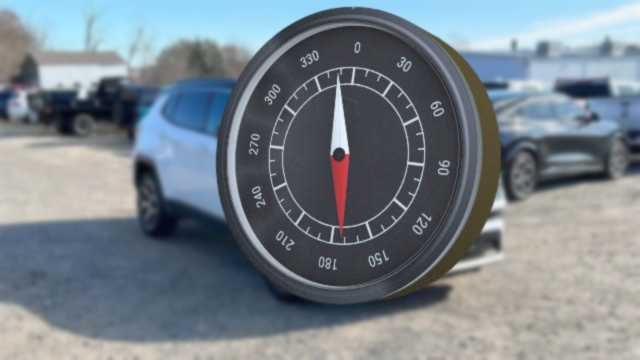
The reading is 170°
